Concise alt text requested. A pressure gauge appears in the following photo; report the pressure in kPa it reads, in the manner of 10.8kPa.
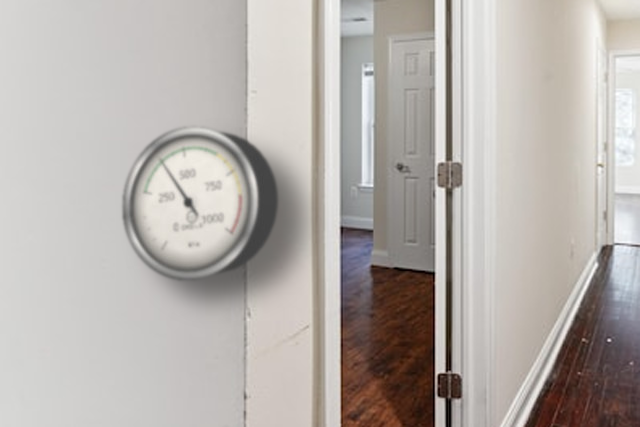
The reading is 400kPa
